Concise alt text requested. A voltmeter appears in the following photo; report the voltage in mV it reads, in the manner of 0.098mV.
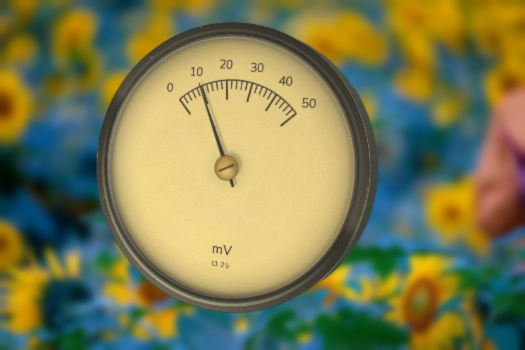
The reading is 10mV
